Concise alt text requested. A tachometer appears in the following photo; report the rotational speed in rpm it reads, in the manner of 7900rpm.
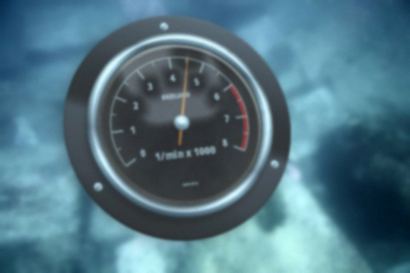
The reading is 4500rpm
